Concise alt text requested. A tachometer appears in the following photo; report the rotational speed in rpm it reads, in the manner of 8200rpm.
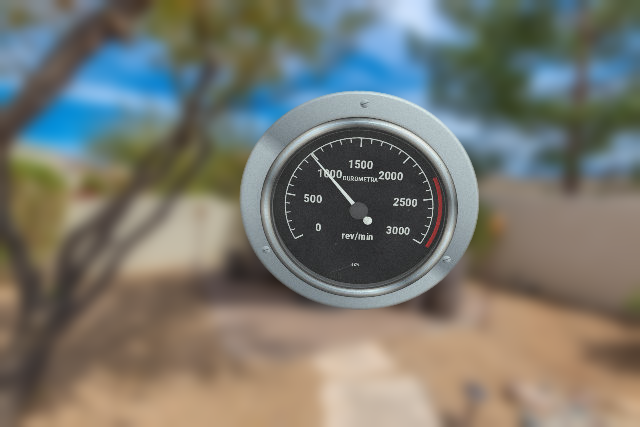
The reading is 1000rpm
